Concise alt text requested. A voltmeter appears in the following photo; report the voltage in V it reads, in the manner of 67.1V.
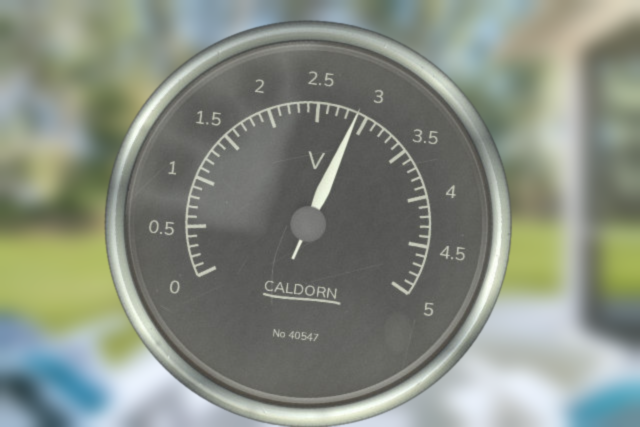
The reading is 2.9V
